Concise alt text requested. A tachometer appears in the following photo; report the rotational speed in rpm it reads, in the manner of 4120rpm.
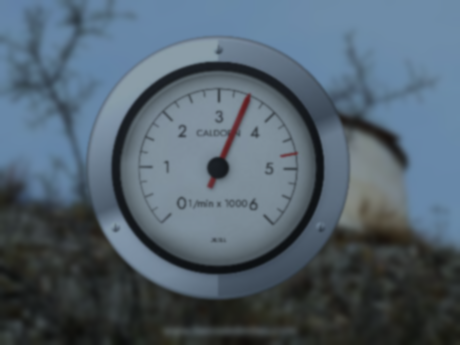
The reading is 3500rpm
